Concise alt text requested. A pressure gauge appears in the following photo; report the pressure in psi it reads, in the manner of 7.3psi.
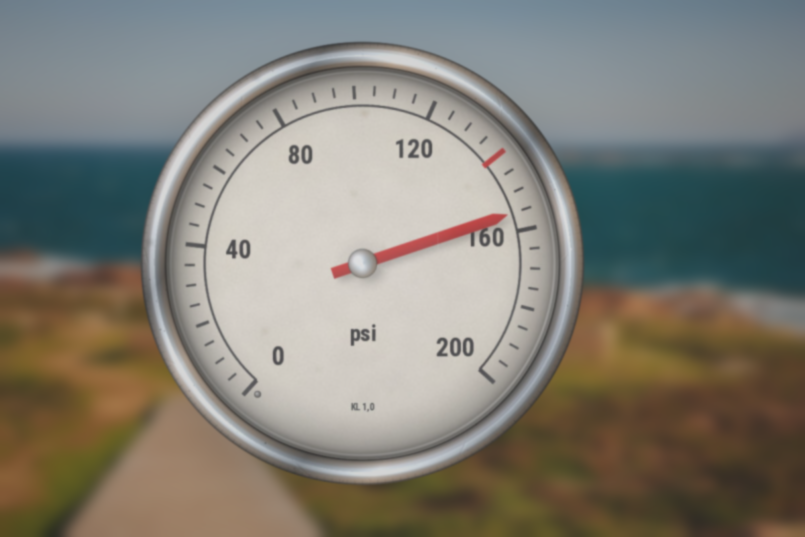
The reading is 155psi
